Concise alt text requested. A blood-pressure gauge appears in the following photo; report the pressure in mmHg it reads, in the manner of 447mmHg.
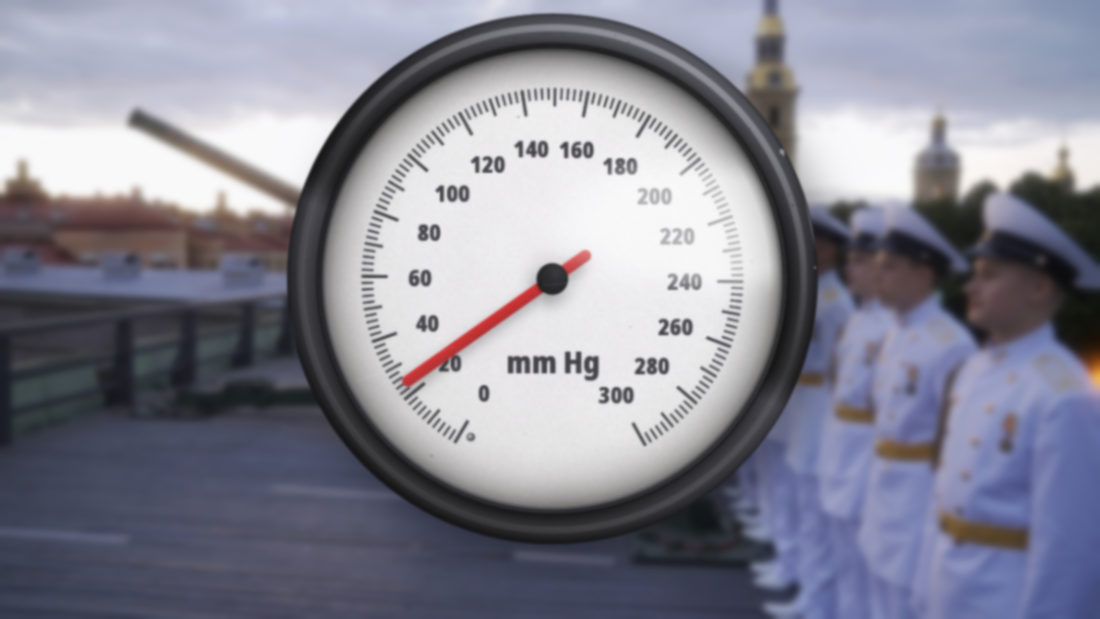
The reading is 24mmHg
